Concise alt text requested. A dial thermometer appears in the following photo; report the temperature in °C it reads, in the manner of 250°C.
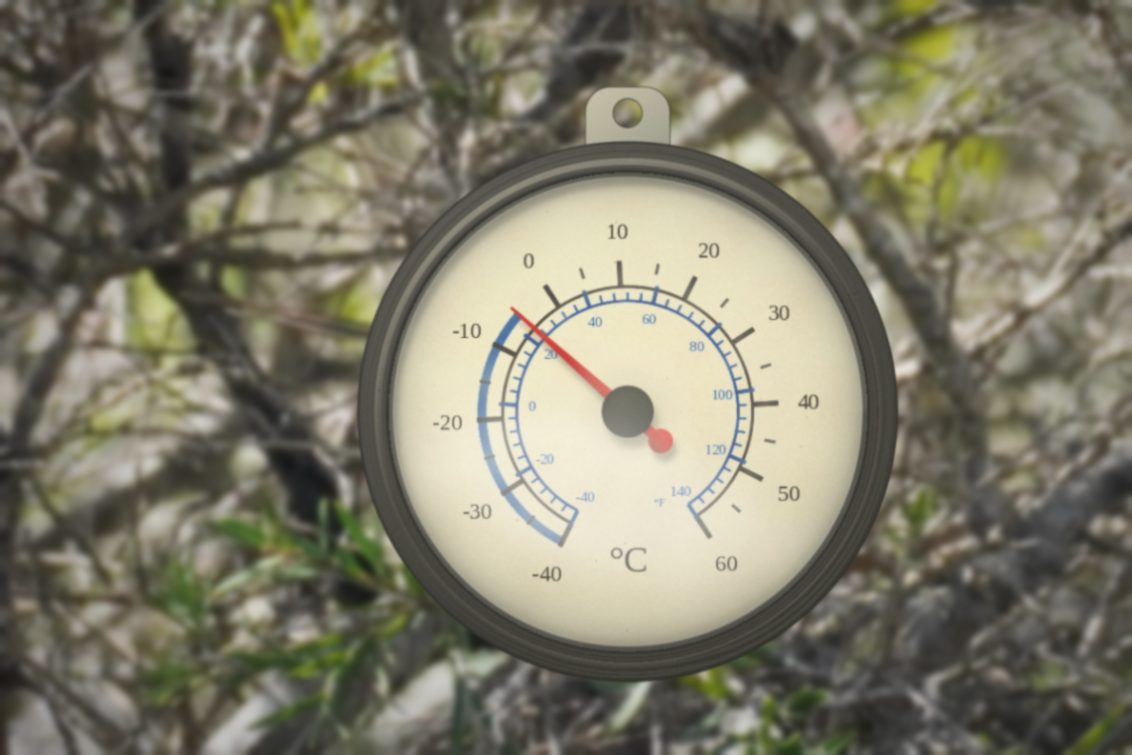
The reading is -5°C
